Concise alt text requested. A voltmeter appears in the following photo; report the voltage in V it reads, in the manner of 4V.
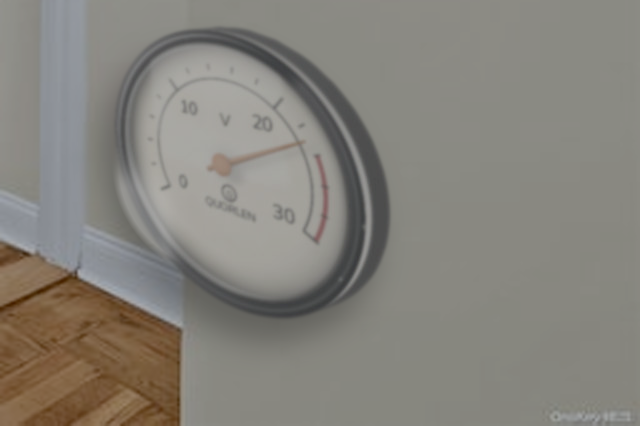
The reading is 23V
